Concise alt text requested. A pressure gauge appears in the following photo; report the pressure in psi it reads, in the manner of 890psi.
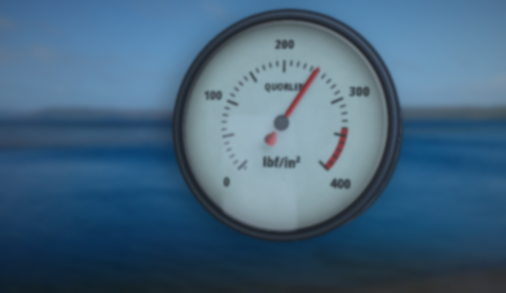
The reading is 250psi
